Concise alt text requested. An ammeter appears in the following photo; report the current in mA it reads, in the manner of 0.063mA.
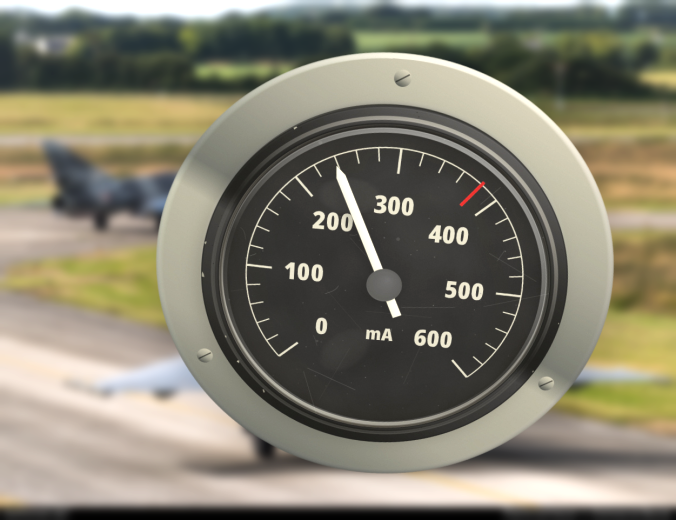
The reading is 240mA
